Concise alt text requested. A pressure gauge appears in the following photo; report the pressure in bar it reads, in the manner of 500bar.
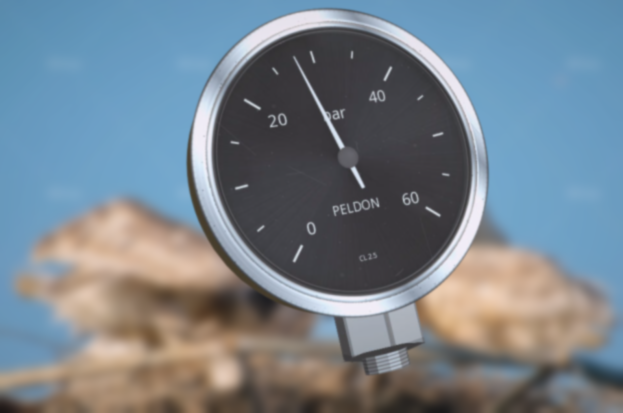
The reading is 27.5bar
